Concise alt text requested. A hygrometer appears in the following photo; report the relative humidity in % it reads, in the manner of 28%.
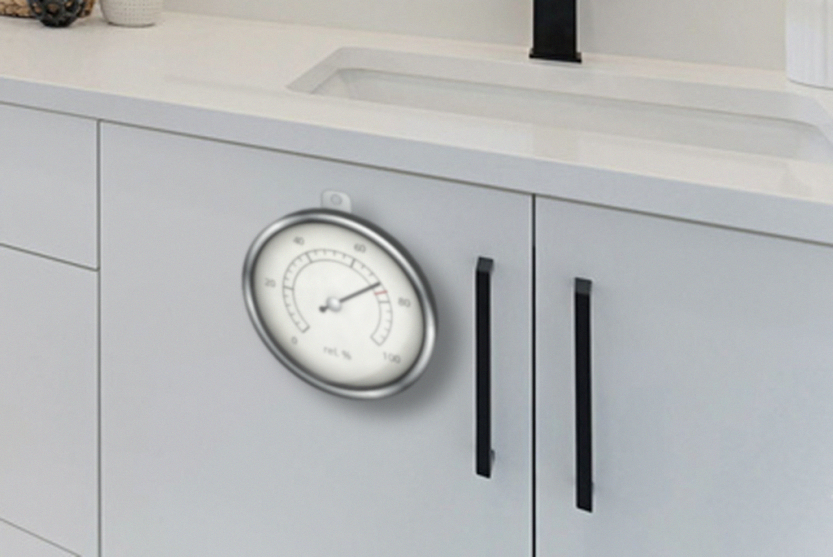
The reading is 72%
